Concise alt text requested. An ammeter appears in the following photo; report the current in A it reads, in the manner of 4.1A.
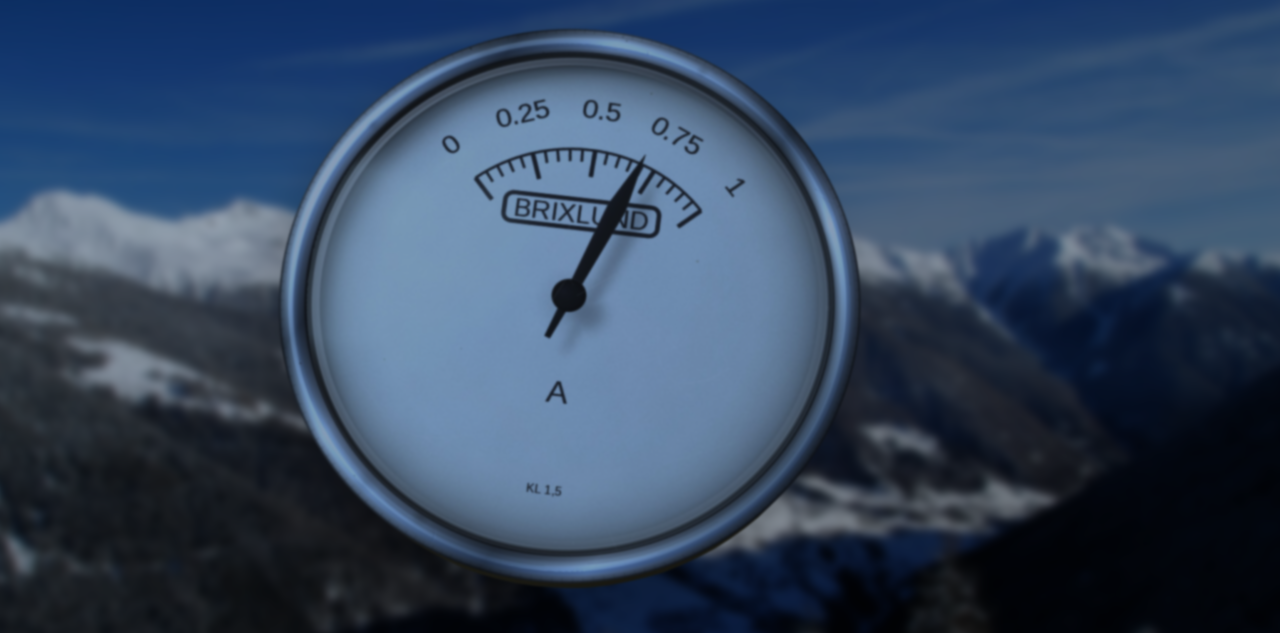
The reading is 0.7A
